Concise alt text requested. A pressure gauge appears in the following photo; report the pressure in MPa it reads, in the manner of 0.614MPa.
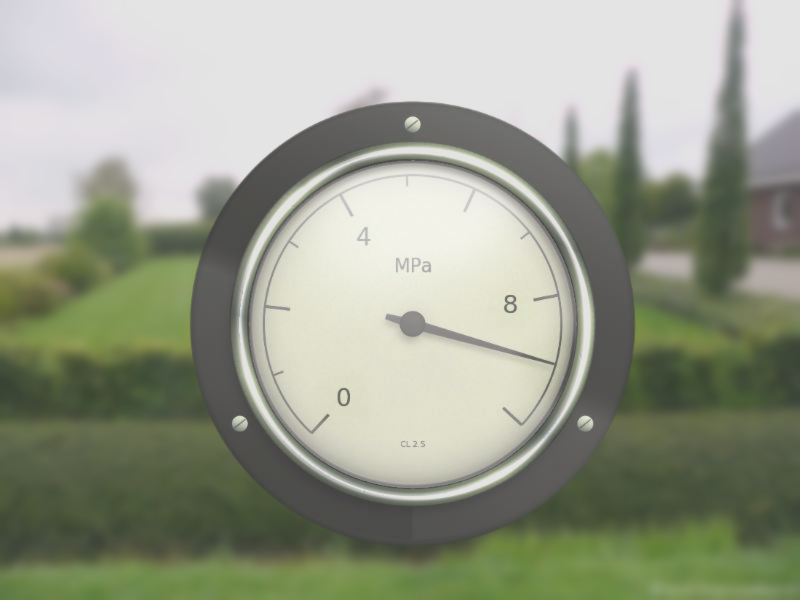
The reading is 9MPa
